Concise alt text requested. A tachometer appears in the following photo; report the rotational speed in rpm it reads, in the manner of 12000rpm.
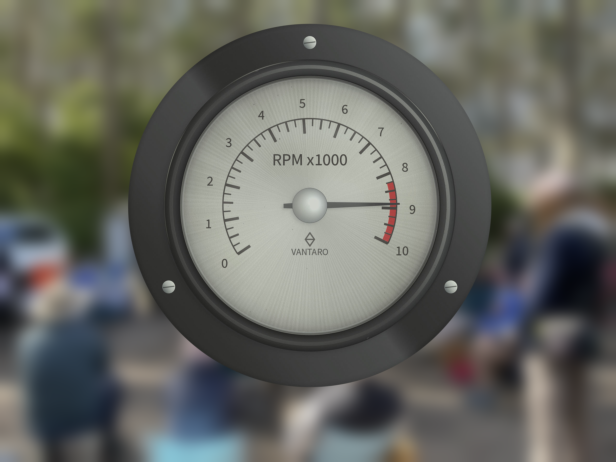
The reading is 8875rpm
